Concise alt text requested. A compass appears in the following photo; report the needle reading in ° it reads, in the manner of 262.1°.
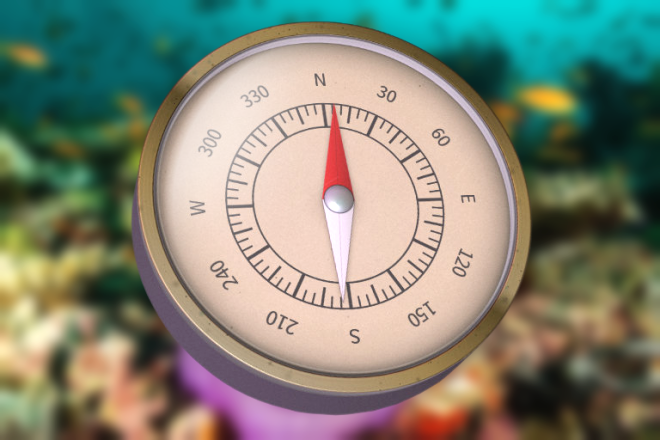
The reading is 5°
